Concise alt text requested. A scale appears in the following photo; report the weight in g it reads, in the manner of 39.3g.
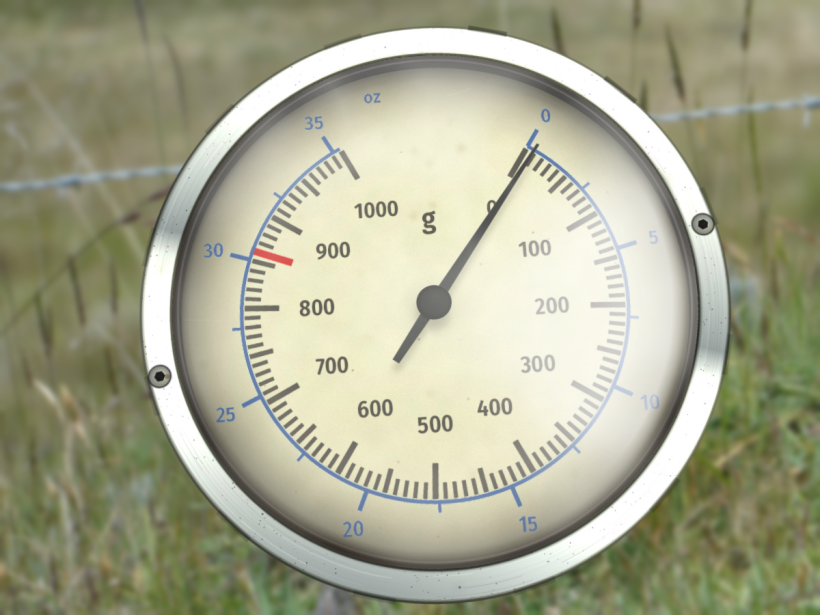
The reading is 10g
